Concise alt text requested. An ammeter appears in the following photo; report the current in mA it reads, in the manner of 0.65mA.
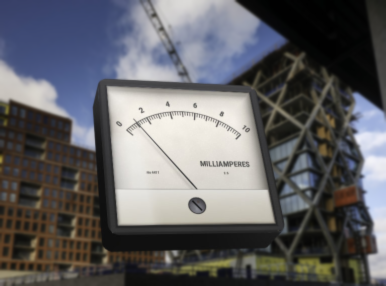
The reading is 1mA
